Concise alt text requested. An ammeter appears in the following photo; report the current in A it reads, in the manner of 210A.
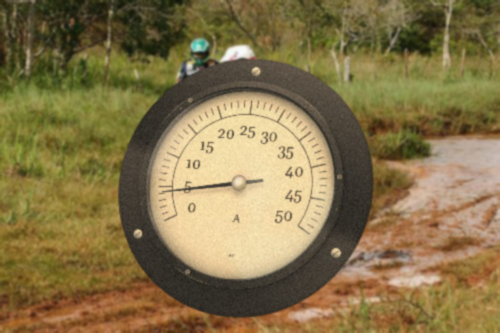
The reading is 4A
